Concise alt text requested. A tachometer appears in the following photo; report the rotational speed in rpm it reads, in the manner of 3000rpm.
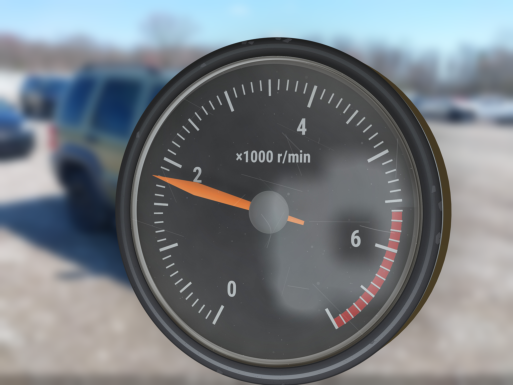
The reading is 1800rpm
